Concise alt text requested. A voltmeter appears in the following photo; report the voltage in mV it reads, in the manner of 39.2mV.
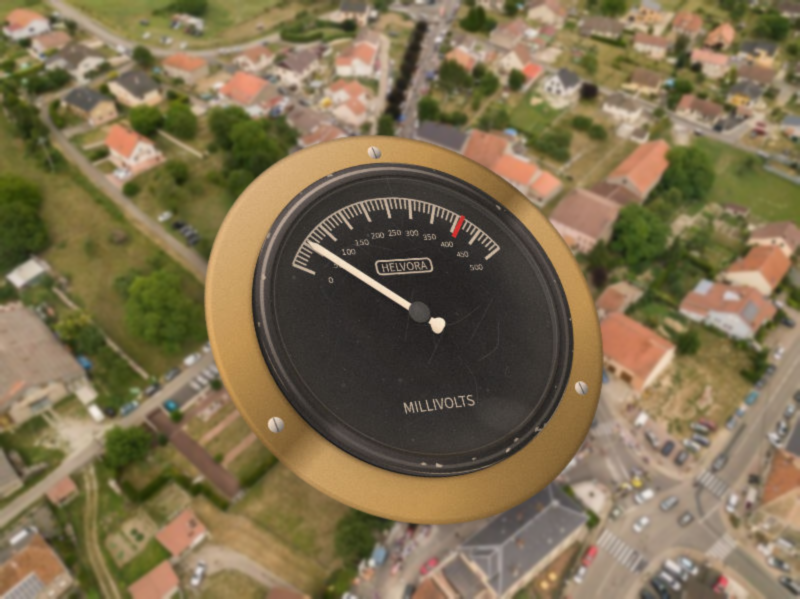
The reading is 50mV
